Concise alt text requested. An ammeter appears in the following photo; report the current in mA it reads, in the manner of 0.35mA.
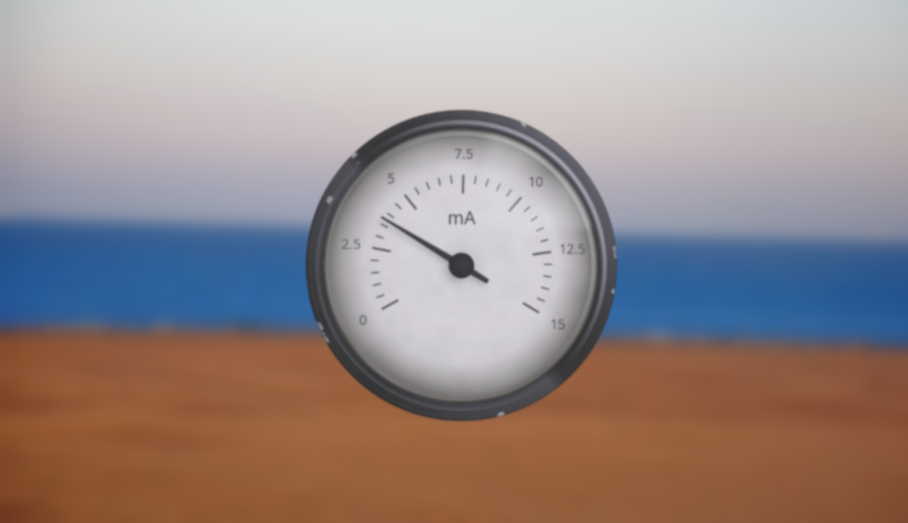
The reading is 3.75mA
